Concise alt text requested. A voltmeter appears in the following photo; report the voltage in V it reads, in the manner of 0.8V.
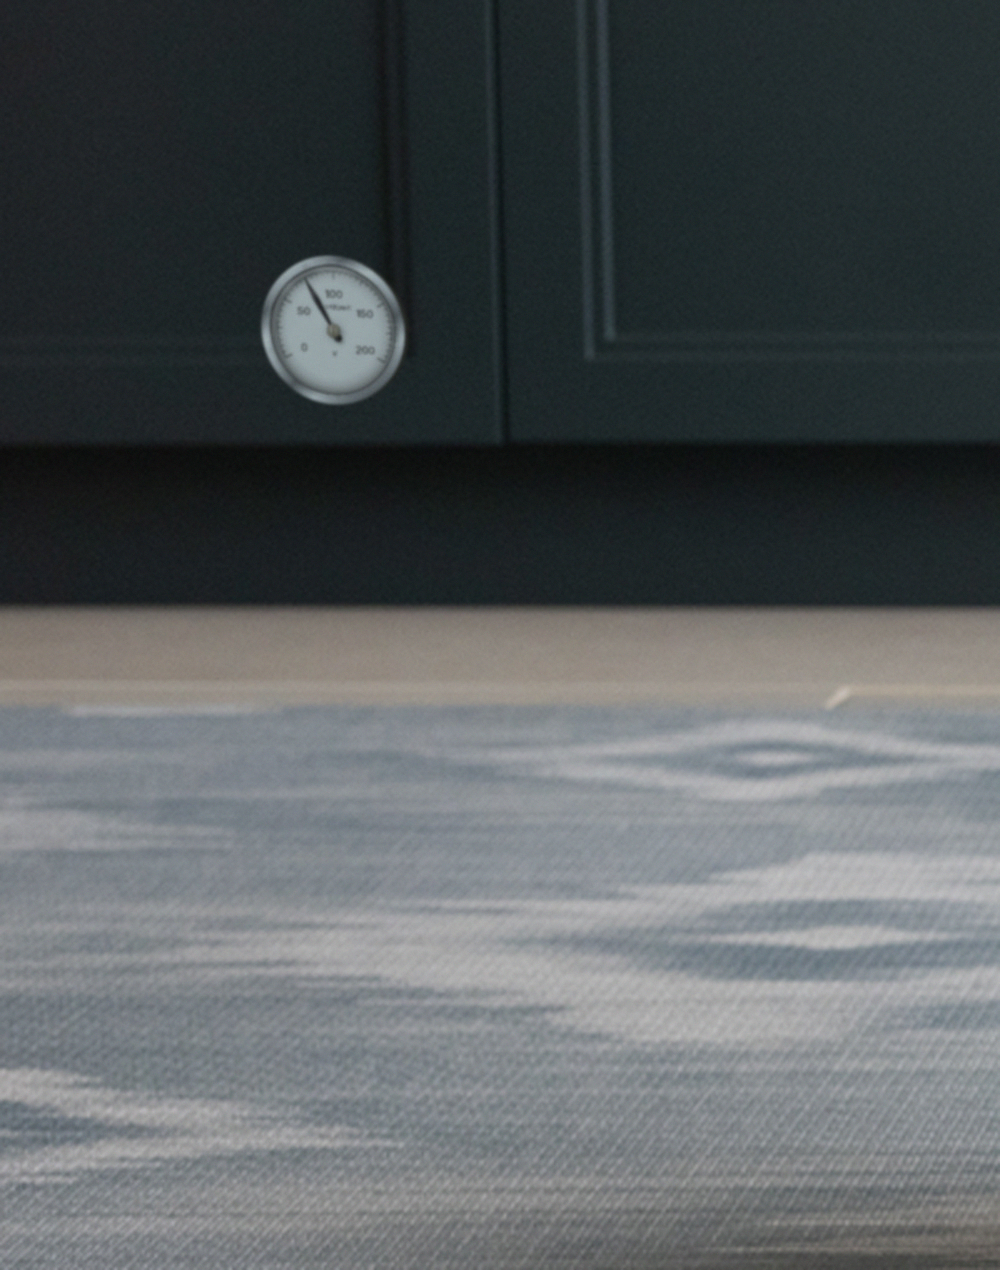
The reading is 75V
